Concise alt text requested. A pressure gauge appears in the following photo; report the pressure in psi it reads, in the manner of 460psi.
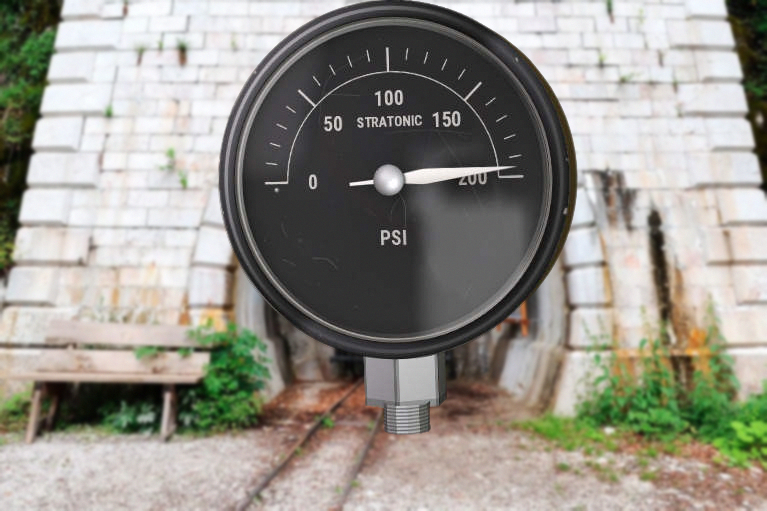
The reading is 195psi
